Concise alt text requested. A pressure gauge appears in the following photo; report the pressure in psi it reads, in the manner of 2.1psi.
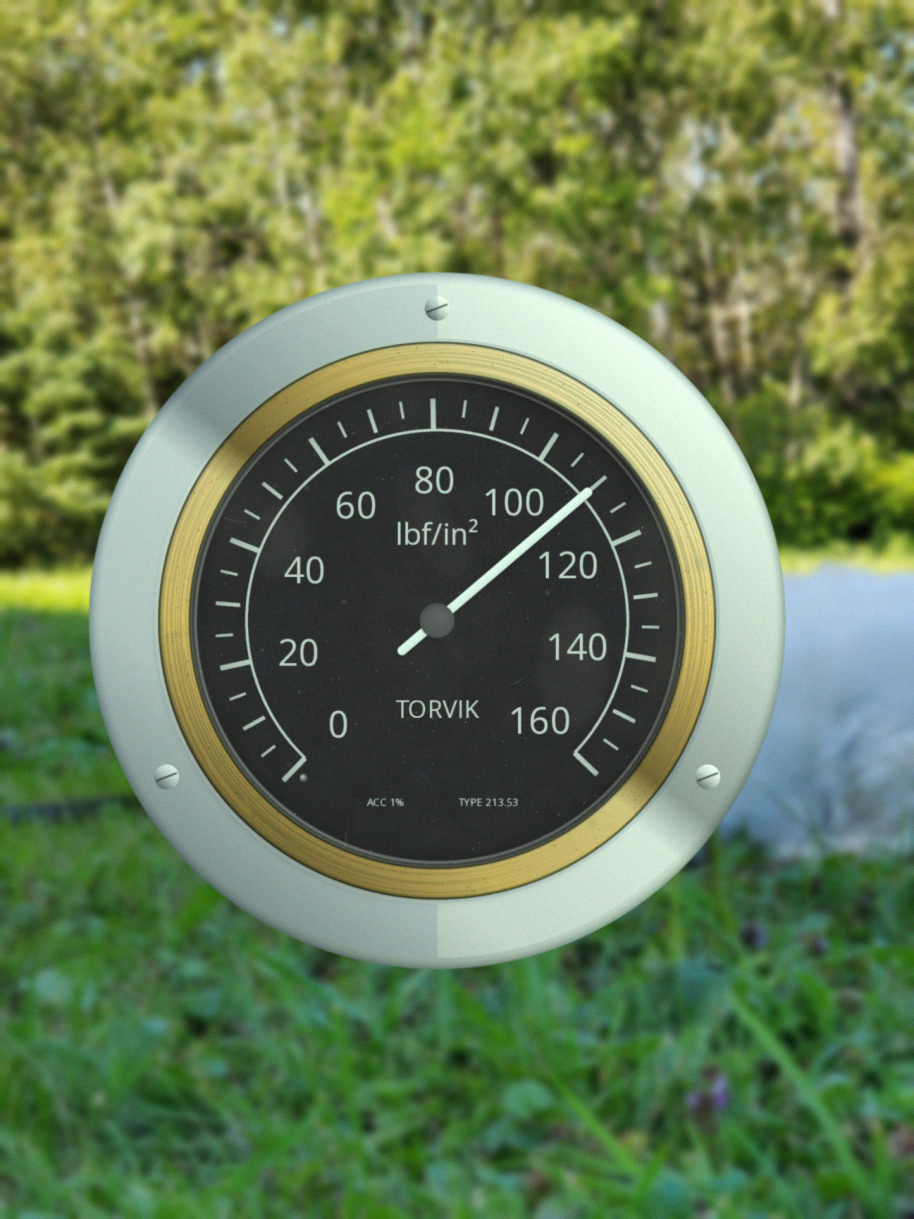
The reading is 110psi
